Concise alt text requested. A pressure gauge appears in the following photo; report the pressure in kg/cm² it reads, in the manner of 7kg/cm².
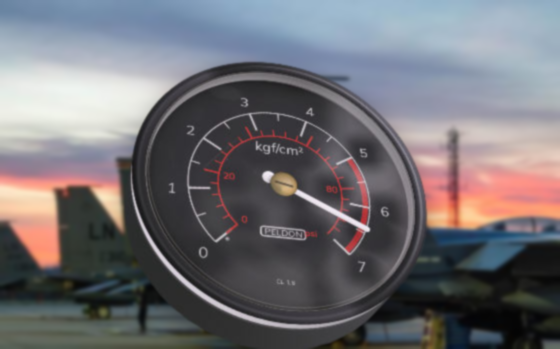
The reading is 6.5kg/cm²
